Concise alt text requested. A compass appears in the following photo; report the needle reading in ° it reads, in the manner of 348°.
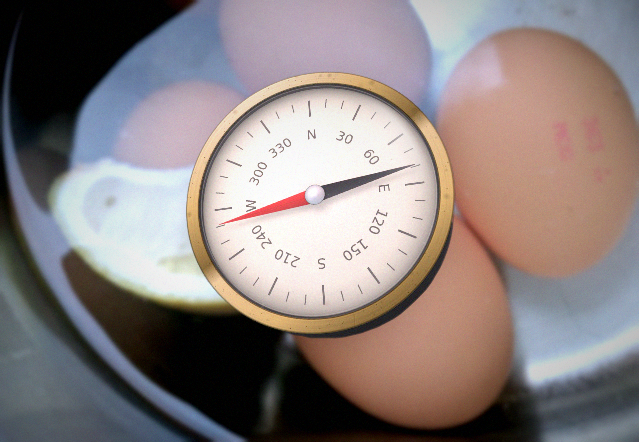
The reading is 260°
